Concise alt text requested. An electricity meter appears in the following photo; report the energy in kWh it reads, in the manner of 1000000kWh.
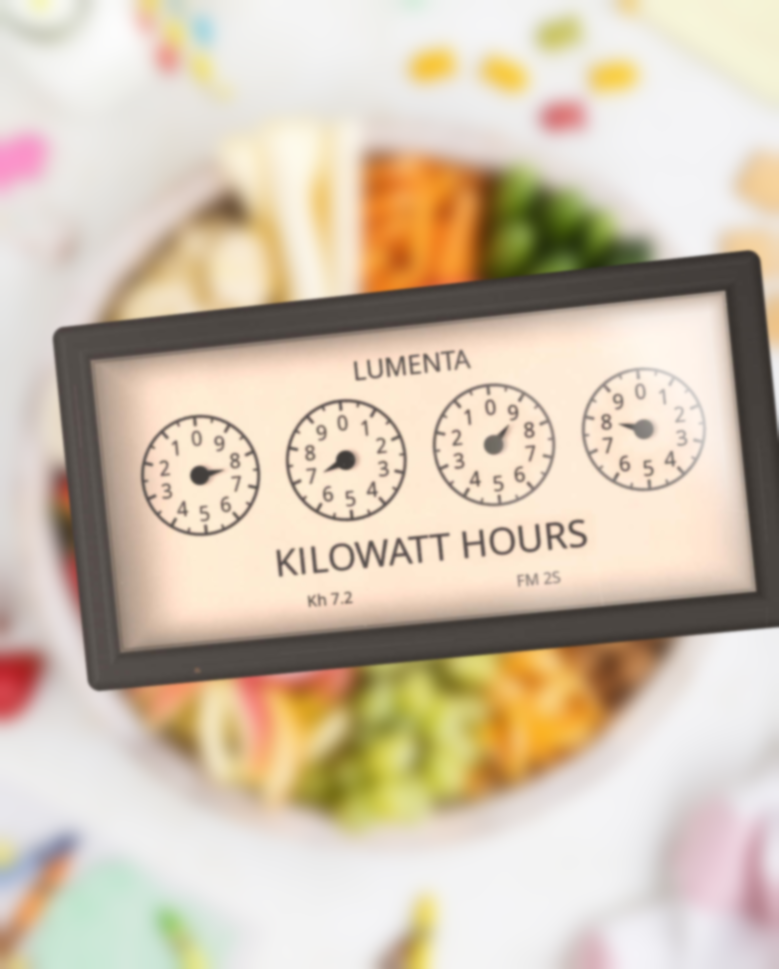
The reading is 7688kWh
